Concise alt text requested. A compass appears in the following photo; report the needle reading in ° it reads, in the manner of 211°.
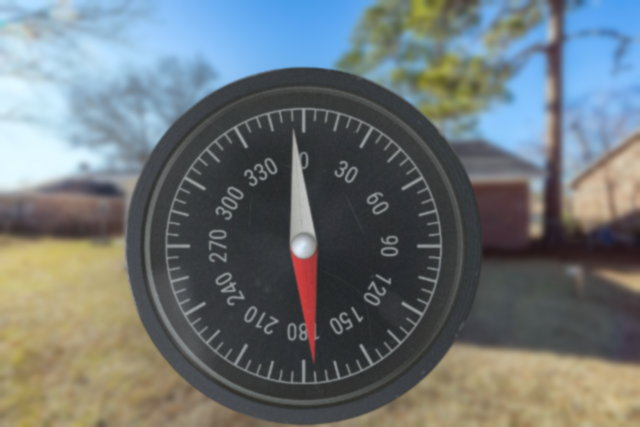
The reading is 175°
